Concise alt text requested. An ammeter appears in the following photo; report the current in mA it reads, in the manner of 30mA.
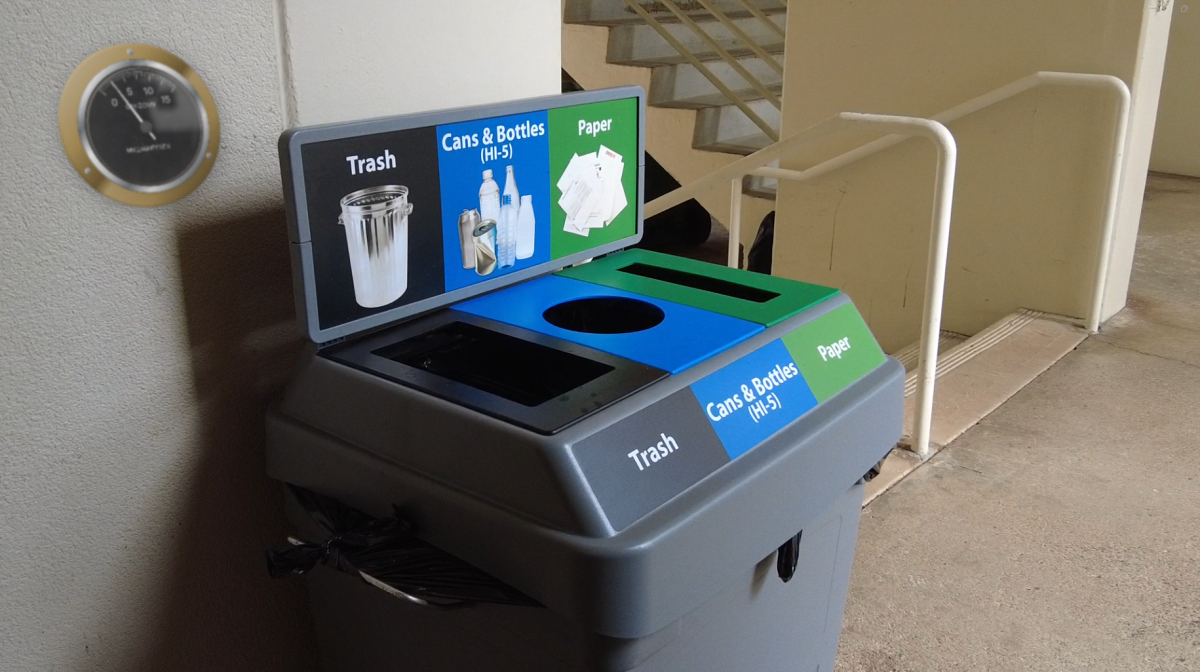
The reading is 2.5mA
